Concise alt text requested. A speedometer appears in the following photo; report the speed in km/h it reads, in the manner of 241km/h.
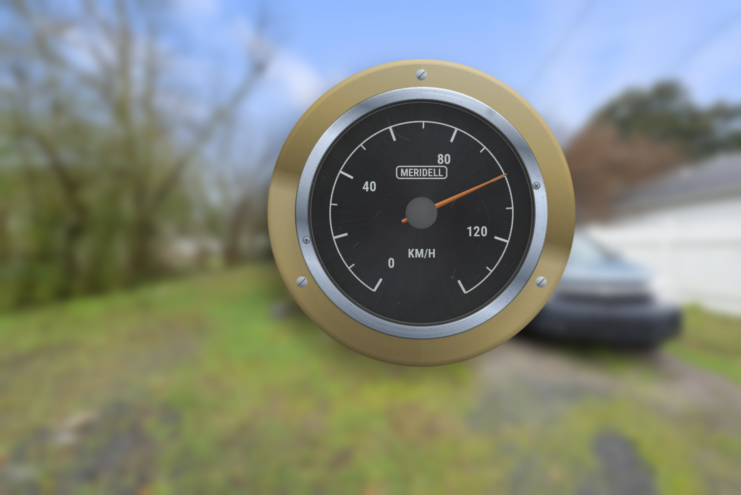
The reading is 100km/h
